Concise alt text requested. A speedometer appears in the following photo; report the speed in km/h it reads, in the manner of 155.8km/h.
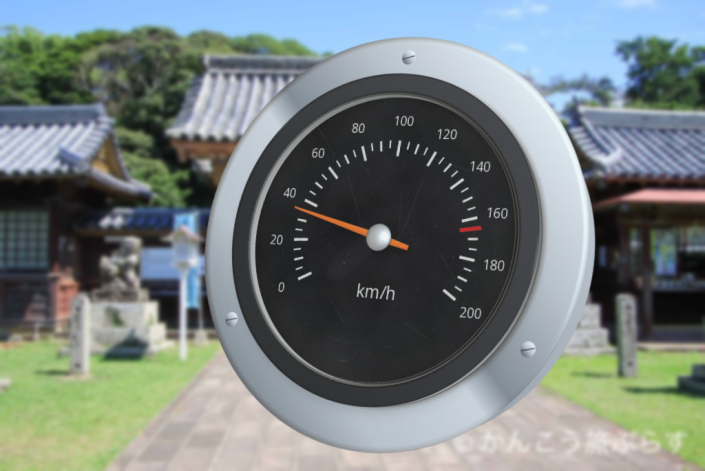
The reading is 35km/h
